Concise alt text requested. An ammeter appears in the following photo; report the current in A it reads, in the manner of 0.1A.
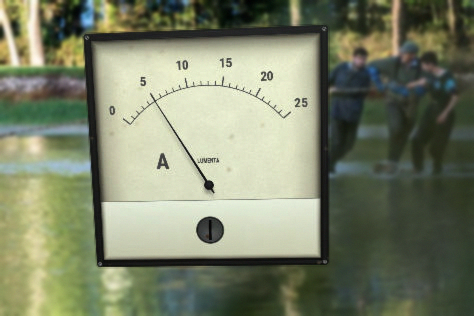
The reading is 5A
